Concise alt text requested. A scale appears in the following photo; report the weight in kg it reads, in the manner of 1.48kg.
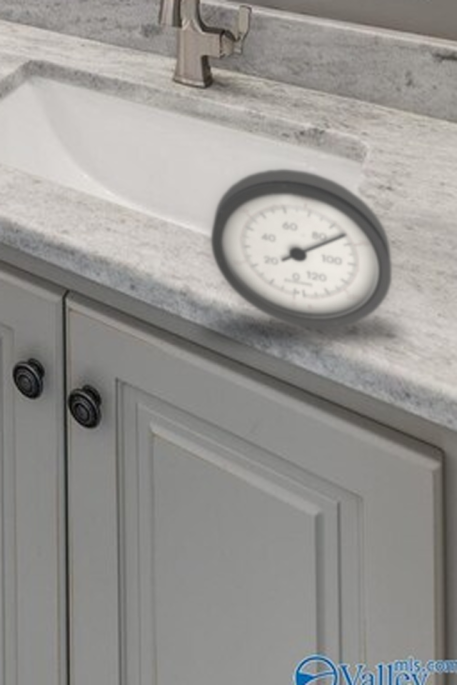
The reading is 85kg
